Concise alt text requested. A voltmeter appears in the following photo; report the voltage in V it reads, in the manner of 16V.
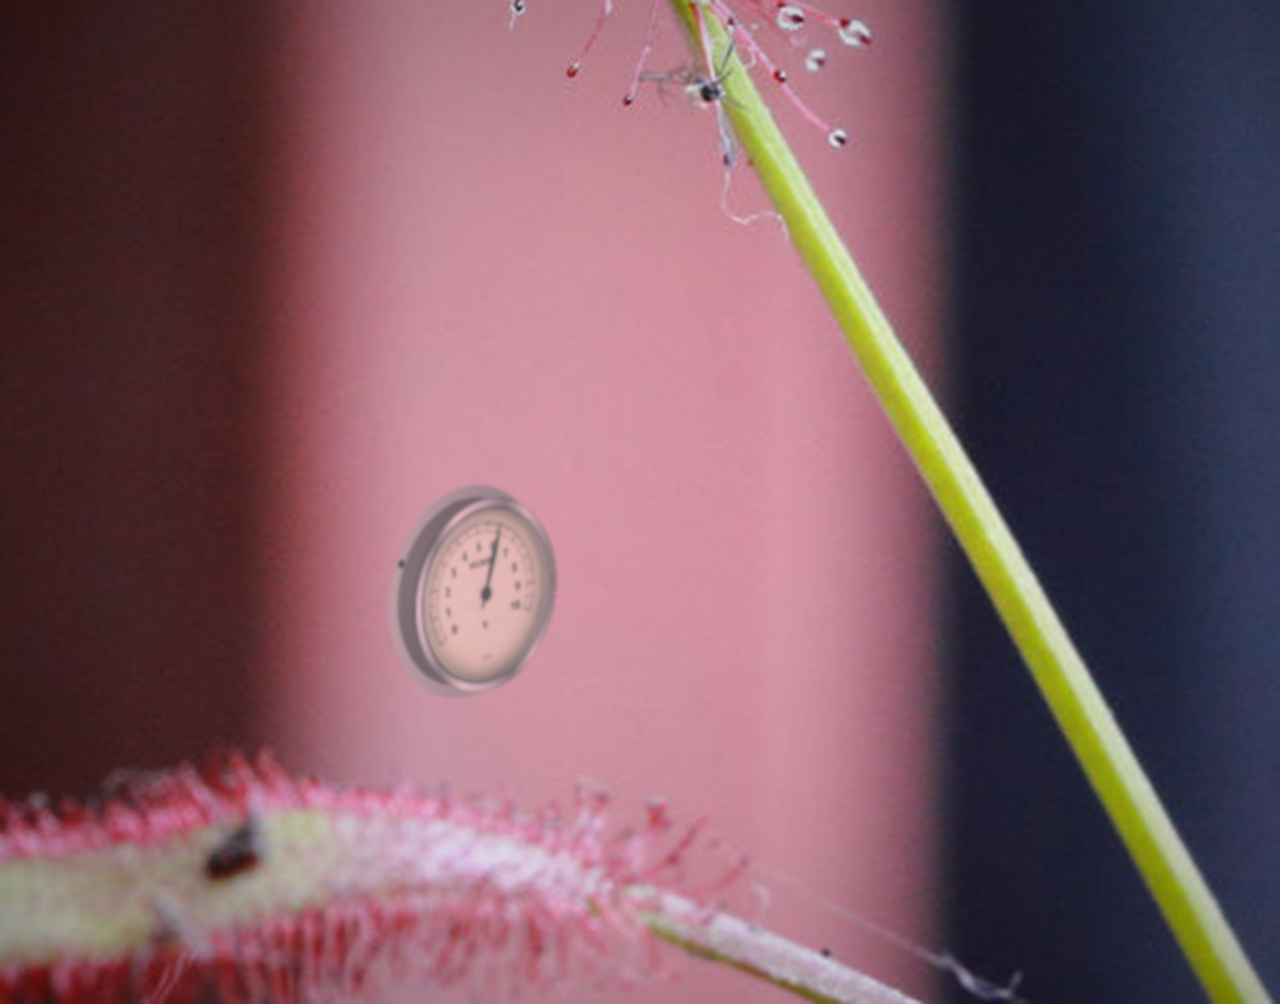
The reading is 6V
